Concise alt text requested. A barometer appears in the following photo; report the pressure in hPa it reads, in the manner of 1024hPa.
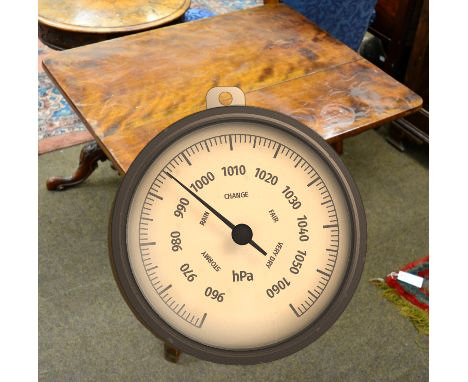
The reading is 995hPa
